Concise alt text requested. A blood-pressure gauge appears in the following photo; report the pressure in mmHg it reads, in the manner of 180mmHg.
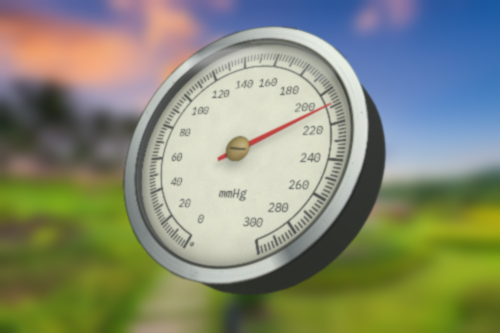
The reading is 210mmHg
